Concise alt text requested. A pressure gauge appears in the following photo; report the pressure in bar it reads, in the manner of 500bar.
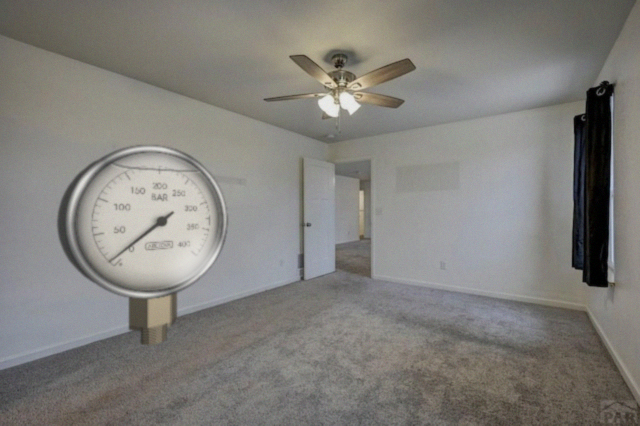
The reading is 10bar
